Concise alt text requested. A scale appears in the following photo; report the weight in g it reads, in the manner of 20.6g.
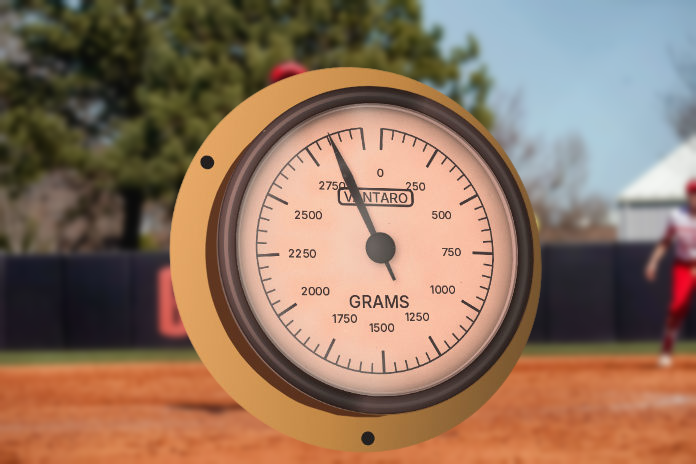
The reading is 2850g
